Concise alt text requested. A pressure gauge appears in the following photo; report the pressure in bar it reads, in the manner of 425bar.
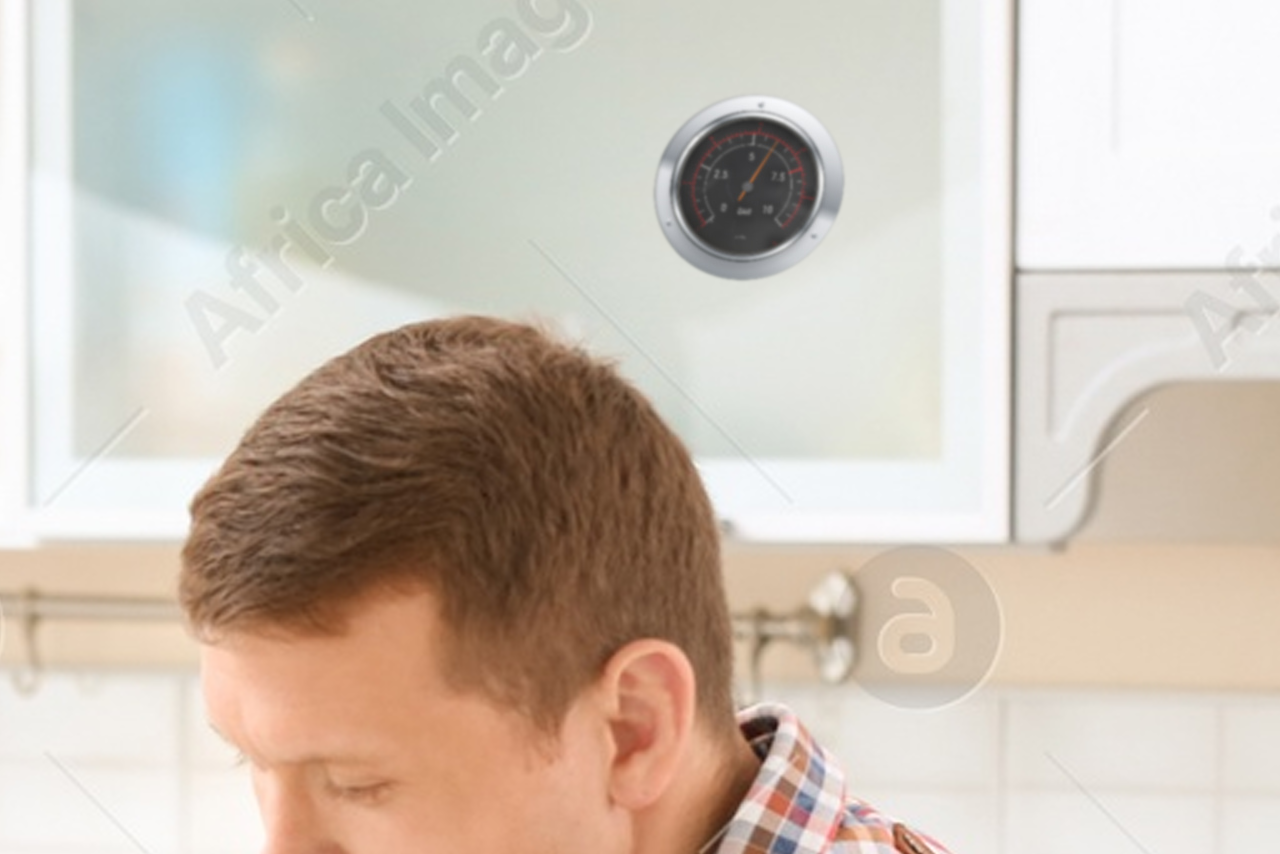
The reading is 6bar
